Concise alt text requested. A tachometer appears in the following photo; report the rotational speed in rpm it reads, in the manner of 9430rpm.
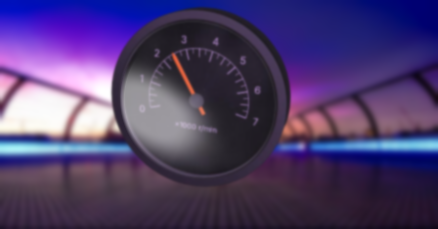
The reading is 2500rpm
